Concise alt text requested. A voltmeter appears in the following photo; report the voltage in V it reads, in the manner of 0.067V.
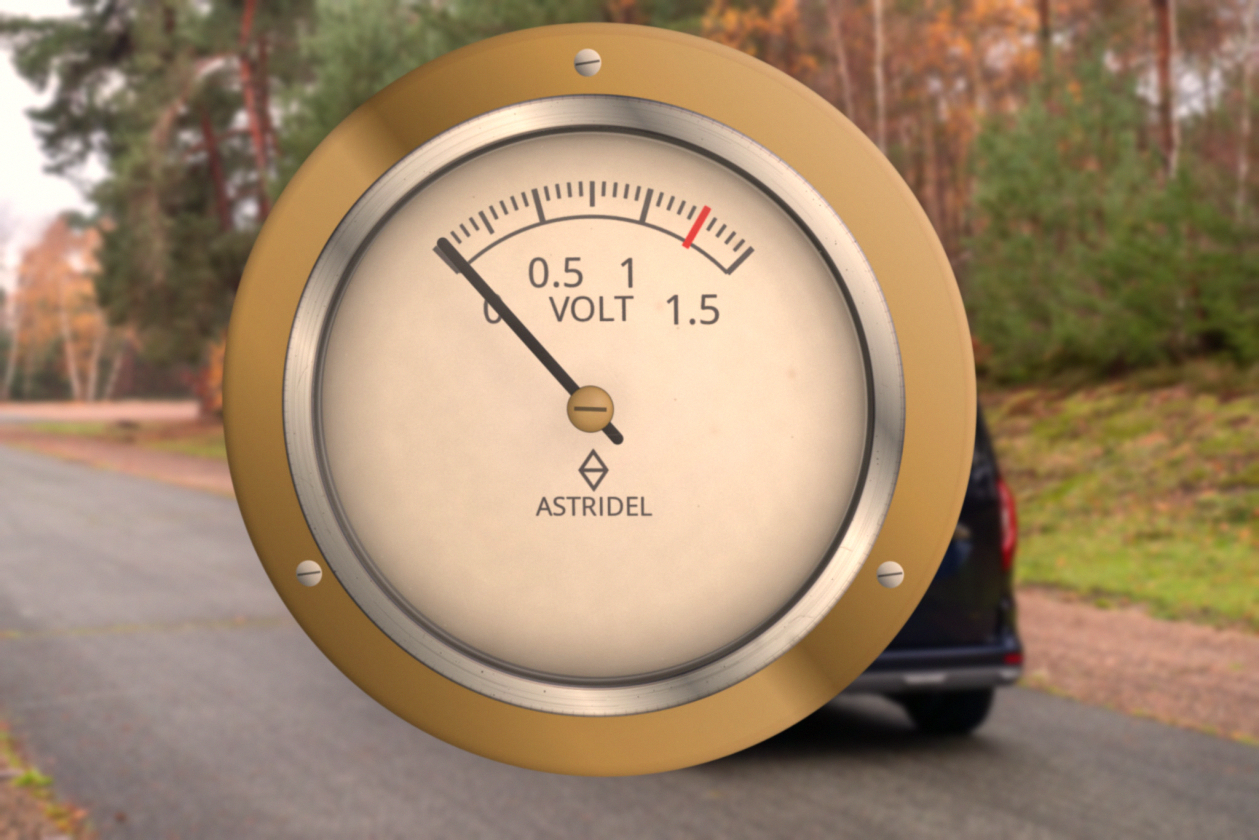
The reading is 0.05V
